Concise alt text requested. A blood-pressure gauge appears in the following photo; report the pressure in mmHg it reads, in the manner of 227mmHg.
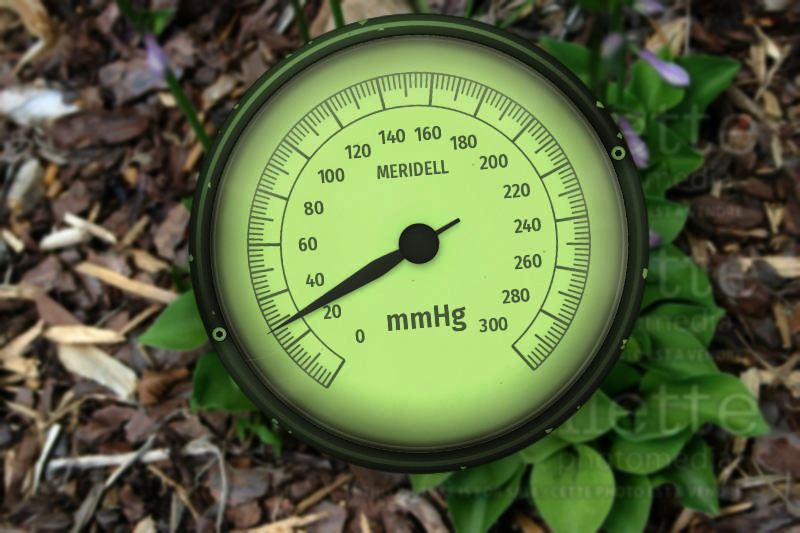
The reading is 28mmHg
